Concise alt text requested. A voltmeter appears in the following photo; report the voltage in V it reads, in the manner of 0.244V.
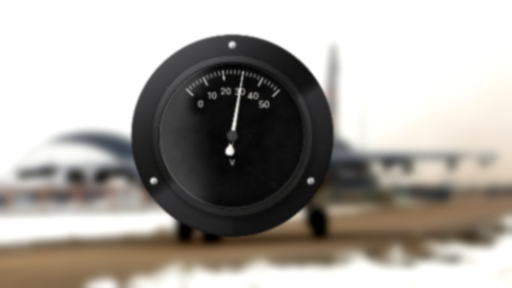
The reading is 30V
